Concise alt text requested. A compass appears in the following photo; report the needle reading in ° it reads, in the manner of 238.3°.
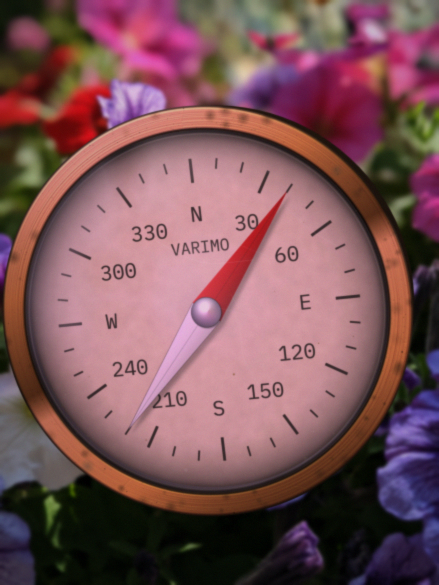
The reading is 40°
